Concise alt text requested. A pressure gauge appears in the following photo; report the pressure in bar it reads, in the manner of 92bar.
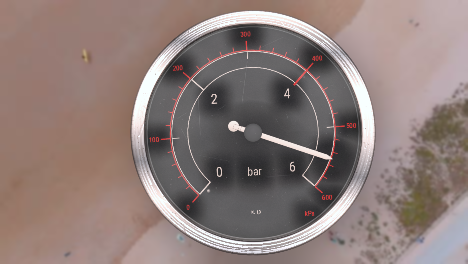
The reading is 5.5bar
